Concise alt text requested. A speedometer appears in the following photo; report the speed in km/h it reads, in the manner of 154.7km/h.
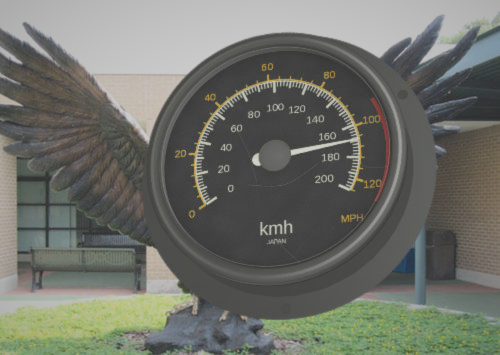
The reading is 170km/h
